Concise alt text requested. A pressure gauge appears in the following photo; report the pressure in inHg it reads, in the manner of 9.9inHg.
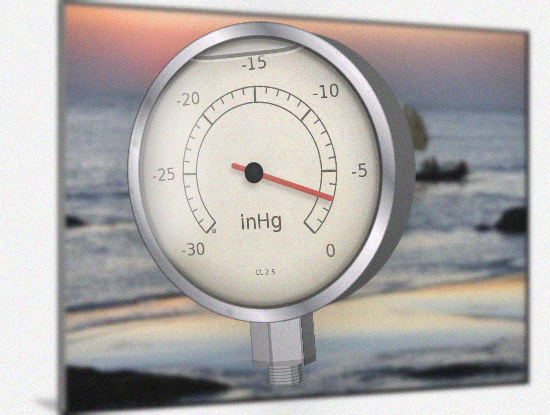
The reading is -3inHg
